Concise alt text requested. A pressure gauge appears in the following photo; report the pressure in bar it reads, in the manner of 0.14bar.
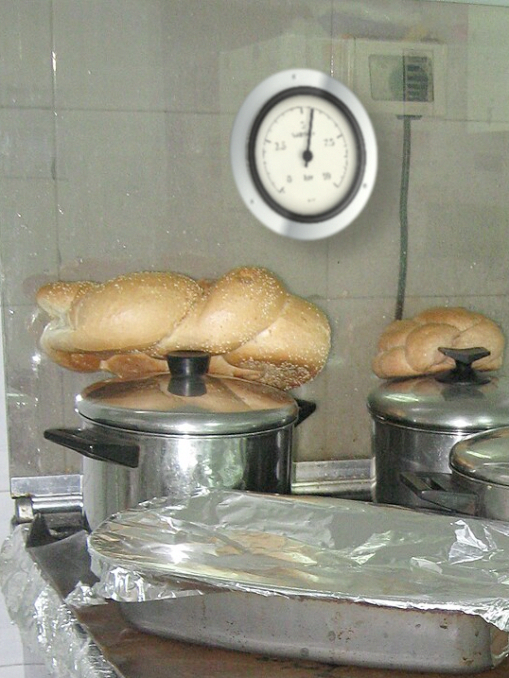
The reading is 5.5bar
